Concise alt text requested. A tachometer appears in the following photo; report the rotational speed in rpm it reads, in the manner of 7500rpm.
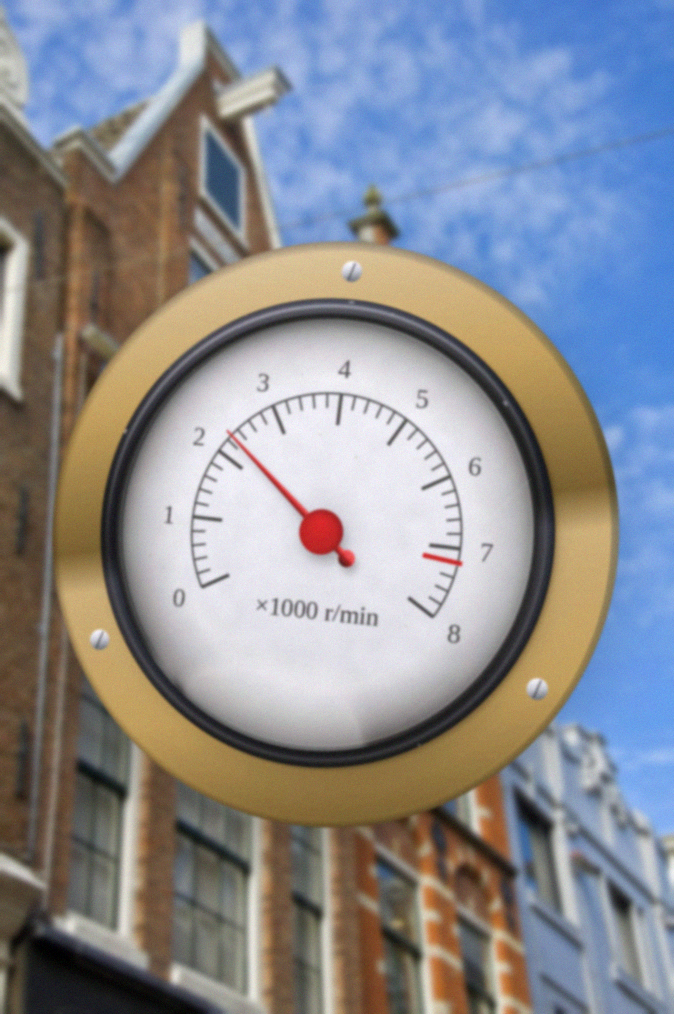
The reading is 2300rpm
